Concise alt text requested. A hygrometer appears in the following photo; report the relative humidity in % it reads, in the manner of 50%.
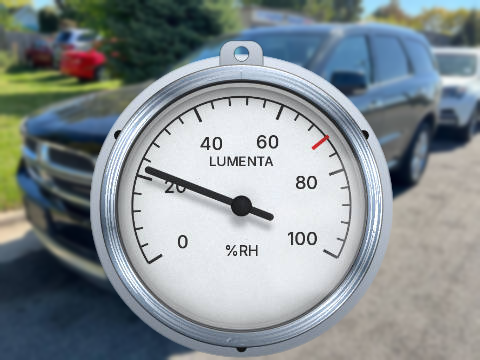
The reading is 22%
